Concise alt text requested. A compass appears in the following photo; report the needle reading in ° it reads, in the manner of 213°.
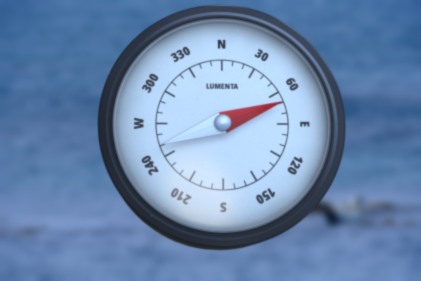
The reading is 70°
